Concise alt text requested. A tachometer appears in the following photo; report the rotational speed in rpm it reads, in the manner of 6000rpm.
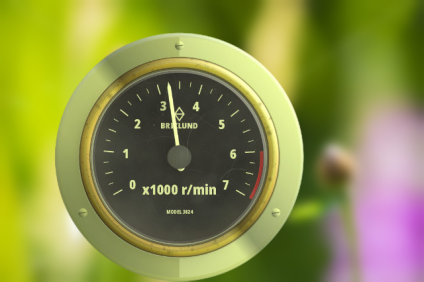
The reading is 3250rpm
